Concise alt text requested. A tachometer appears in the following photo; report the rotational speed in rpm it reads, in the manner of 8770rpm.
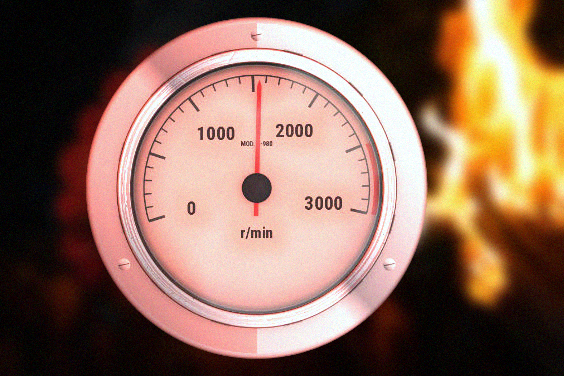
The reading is 1550rpm
